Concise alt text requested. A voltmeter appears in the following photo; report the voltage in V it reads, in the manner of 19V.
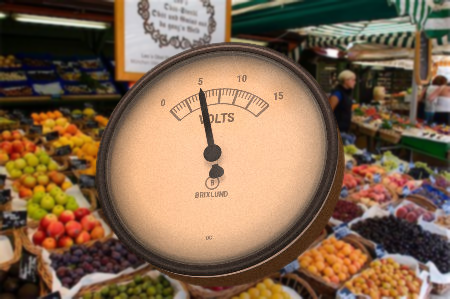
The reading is 5V
